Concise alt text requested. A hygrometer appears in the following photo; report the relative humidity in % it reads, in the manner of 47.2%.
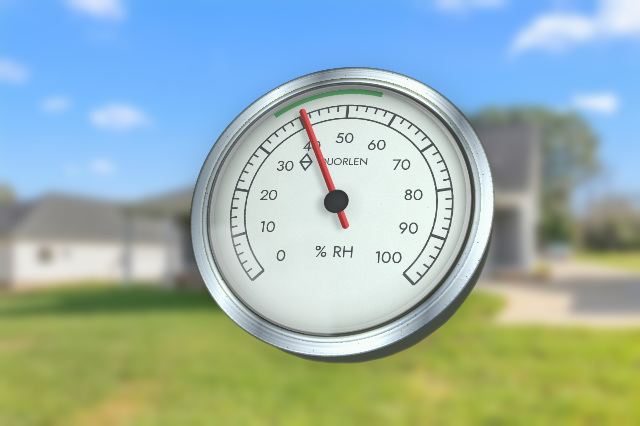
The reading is 41%
